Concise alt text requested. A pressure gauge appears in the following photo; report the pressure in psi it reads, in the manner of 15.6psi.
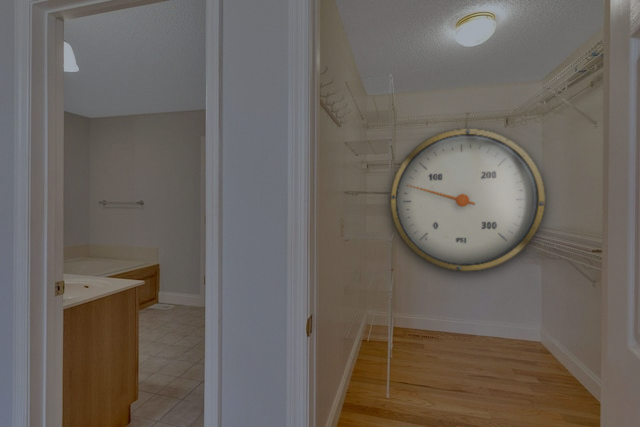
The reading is 70psi
